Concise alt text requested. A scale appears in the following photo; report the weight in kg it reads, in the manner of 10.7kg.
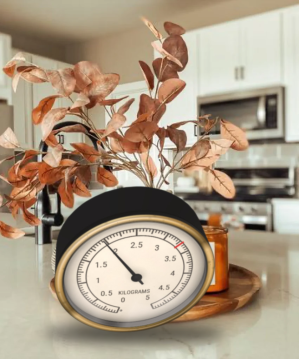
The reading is 2kg
